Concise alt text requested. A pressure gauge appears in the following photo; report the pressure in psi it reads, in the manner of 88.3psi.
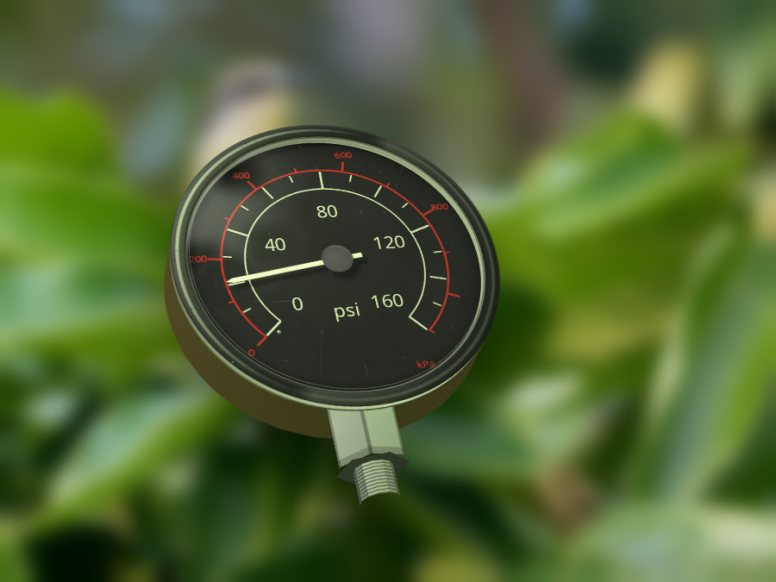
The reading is 20psi
